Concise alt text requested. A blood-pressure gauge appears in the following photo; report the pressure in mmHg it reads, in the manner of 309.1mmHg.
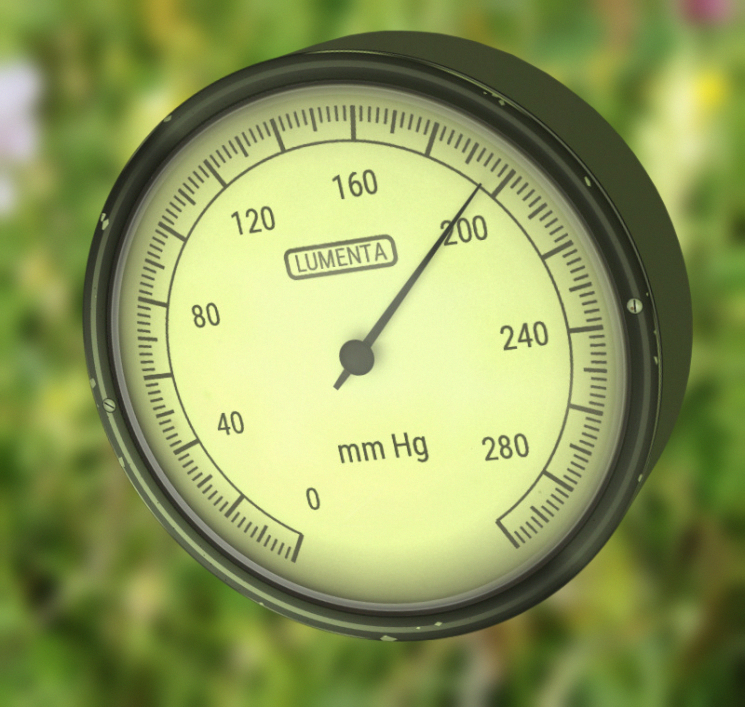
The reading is 196mmHg
